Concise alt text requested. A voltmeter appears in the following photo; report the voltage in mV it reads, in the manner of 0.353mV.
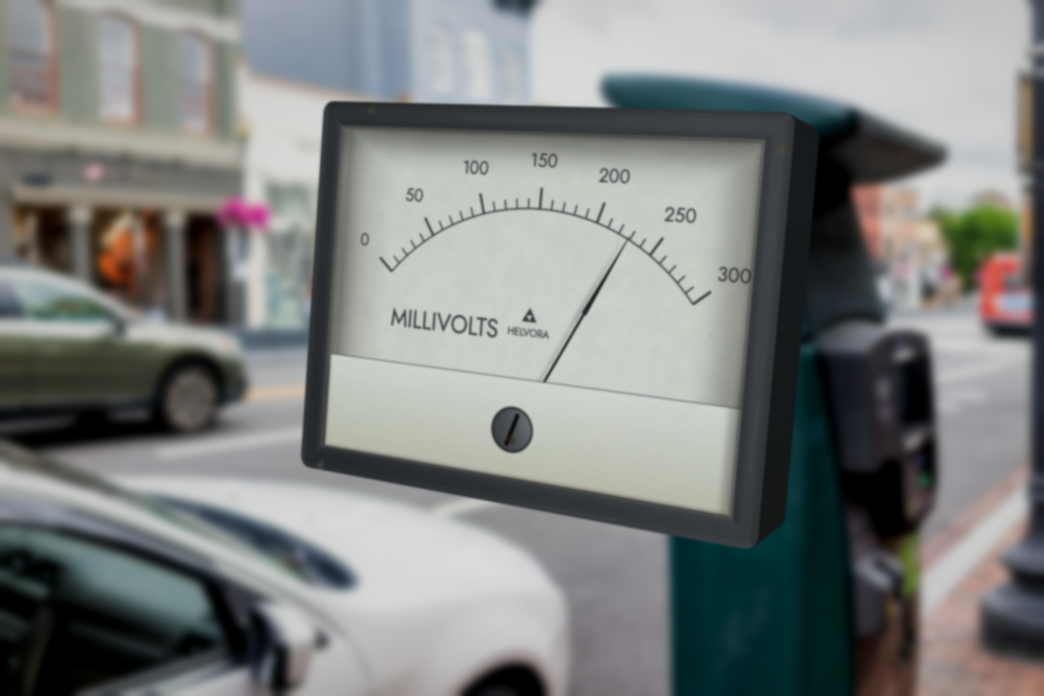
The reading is 230mV
